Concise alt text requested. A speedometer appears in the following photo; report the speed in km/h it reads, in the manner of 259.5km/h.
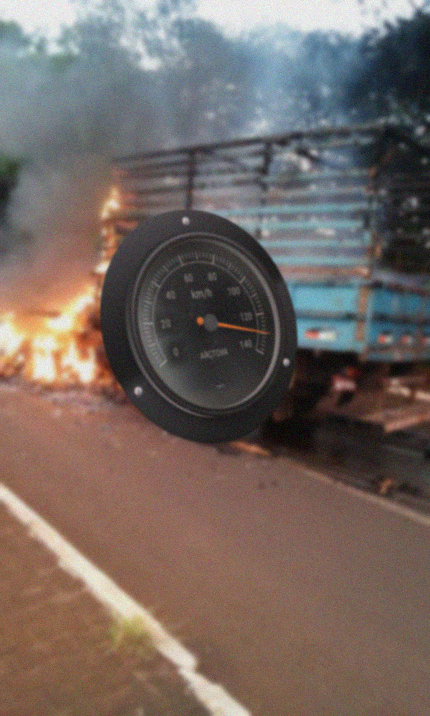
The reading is 130km/h
